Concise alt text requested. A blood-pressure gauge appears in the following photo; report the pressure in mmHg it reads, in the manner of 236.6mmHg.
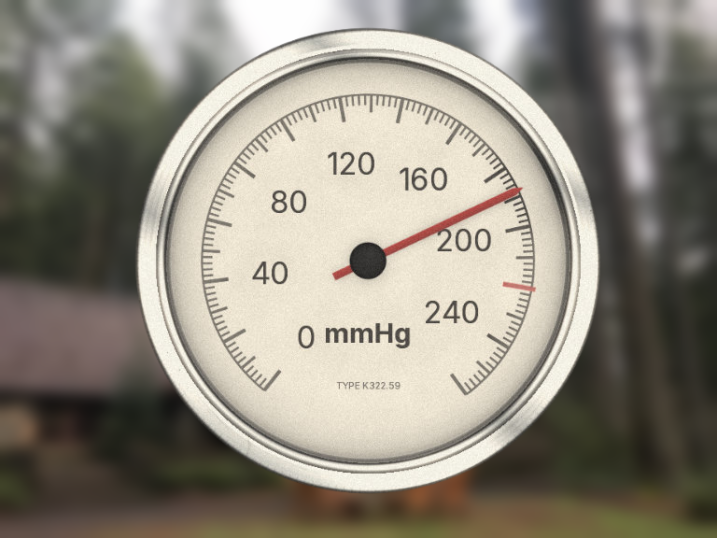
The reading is 188mmHg
